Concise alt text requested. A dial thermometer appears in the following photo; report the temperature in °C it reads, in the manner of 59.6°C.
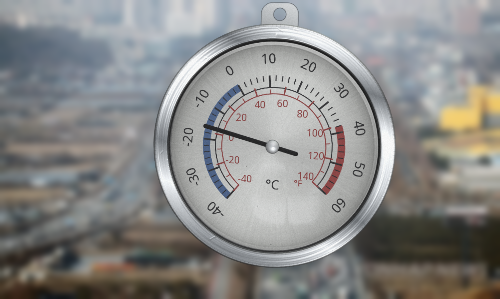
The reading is -16°C
